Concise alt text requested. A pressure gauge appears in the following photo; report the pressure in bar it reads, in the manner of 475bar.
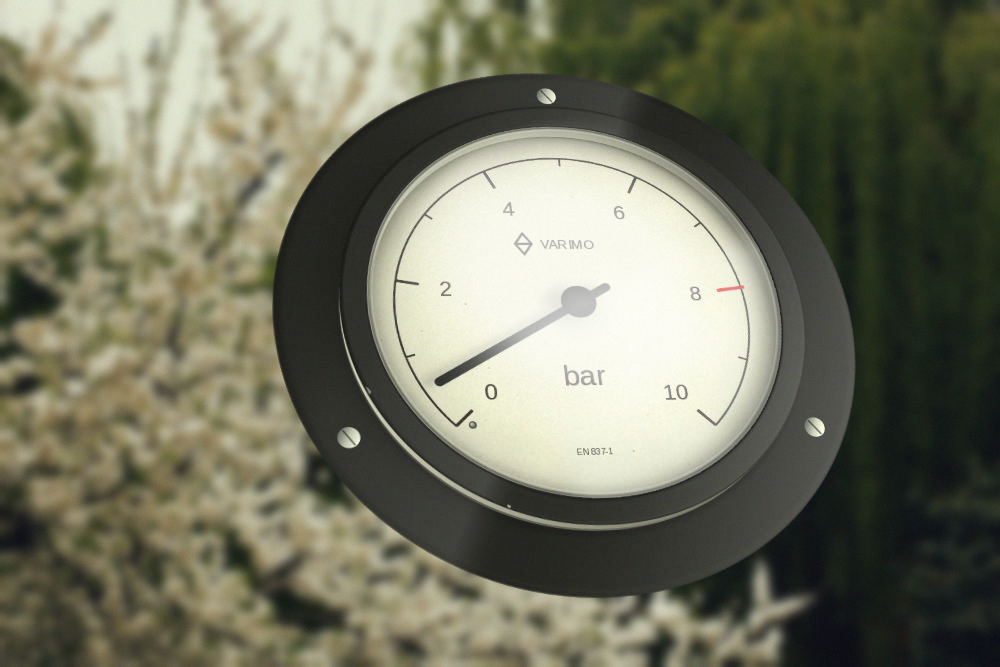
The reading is 0.5bar
